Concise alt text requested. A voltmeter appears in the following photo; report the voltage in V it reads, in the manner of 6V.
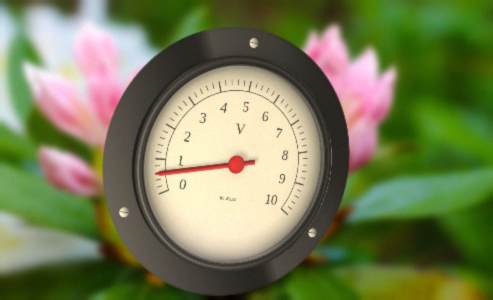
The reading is 0.6V
